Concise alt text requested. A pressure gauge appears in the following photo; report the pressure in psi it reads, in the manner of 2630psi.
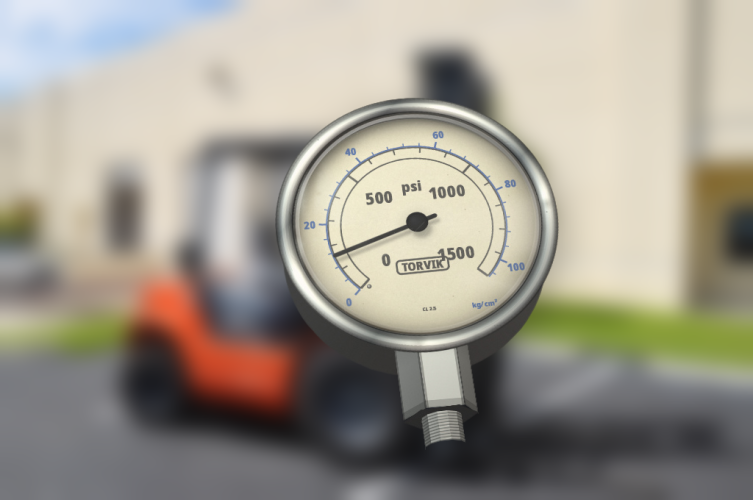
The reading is 150psi
